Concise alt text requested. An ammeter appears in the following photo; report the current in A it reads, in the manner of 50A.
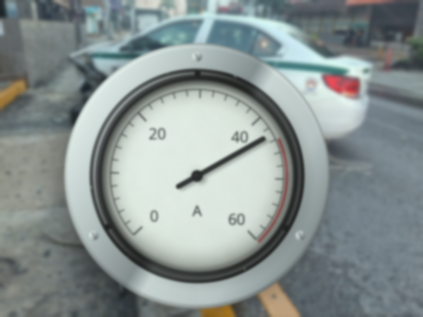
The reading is 43A
